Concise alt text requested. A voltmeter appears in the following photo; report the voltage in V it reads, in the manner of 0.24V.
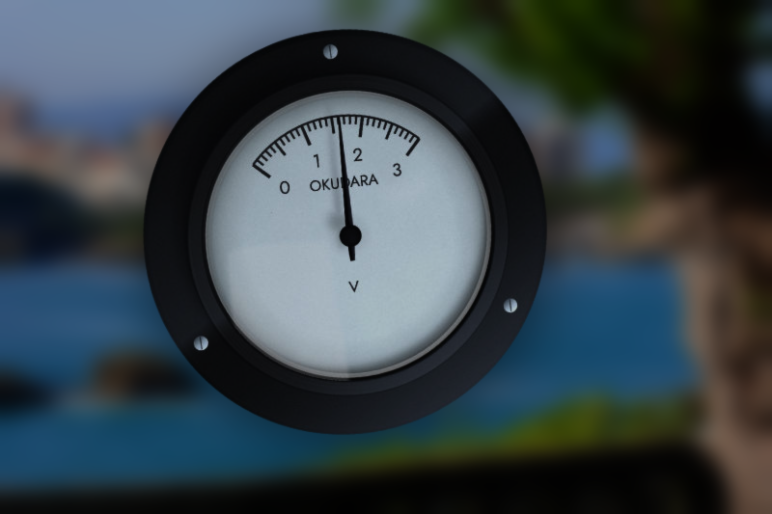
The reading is 1.6V
